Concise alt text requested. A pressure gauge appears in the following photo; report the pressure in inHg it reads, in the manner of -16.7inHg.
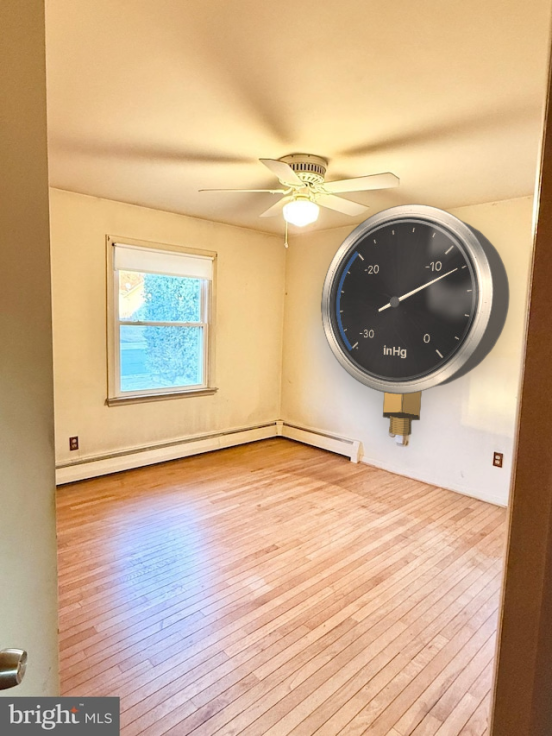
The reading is -8inHg
